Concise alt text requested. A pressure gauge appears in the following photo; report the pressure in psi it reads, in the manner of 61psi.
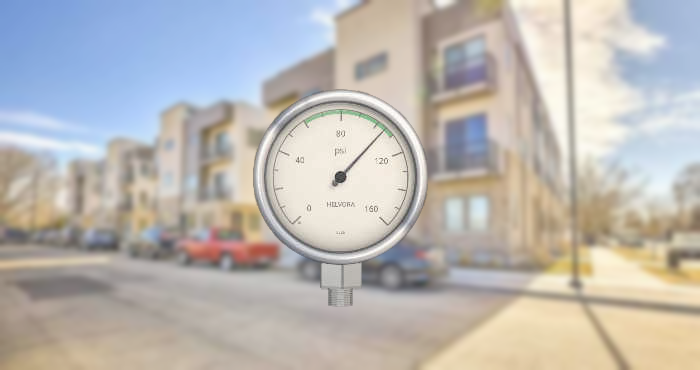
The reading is 105psi
